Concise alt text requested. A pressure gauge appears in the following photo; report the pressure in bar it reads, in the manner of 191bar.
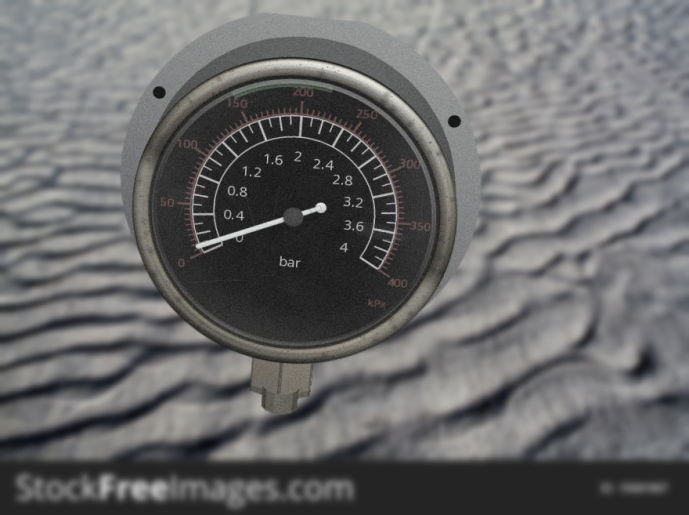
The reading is 0.1bar
